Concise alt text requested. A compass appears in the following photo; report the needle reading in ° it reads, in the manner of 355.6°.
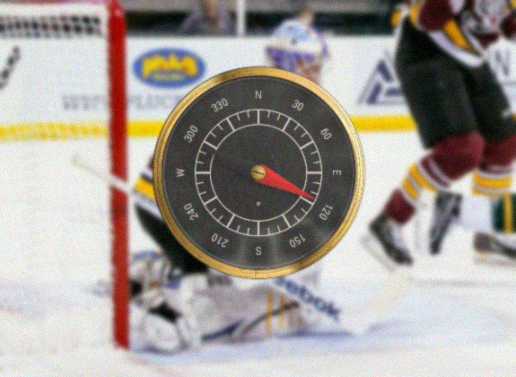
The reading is 115°
